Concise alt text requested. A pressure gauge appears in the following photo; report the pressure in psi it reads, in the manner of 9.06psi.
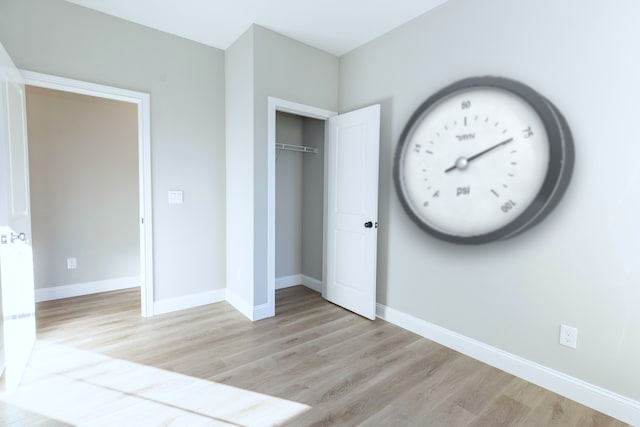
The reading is 75psi
